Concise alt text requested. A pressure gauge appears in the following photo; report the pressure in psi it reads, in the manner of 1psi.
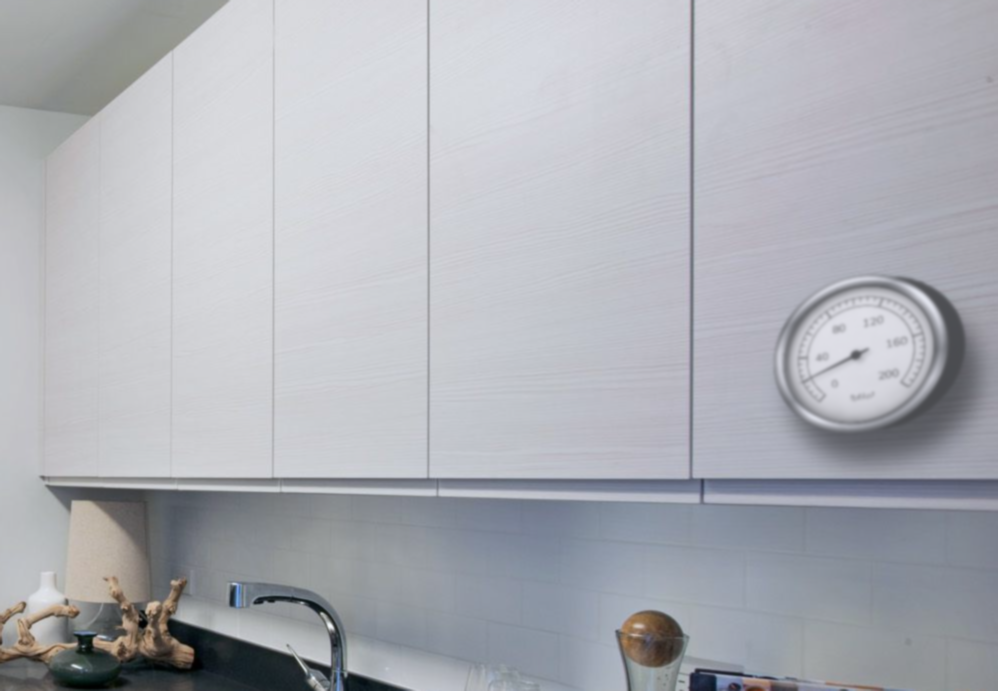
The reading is 20psi
